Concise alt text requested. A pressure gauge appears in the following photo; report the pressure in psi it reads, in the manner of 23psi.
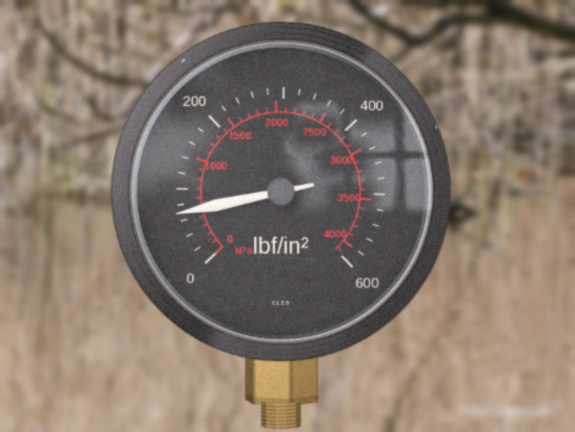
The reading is 70psi
